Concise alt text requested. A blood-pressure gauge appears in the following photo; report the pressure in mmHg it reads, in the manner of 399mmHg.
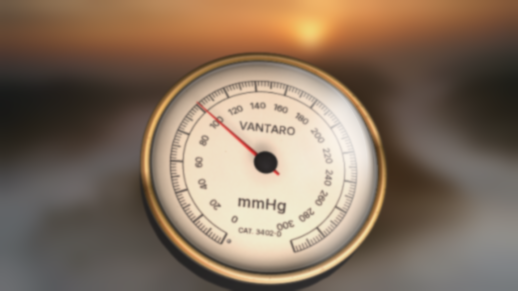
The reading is 100mmHg
